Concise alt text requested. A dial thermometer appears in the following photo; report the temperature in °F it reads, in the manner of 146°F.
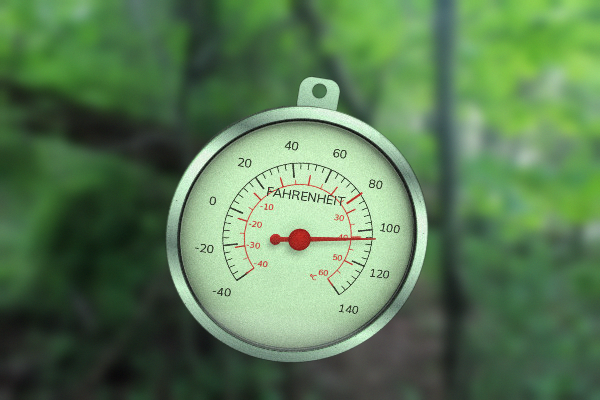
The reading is 104°F
